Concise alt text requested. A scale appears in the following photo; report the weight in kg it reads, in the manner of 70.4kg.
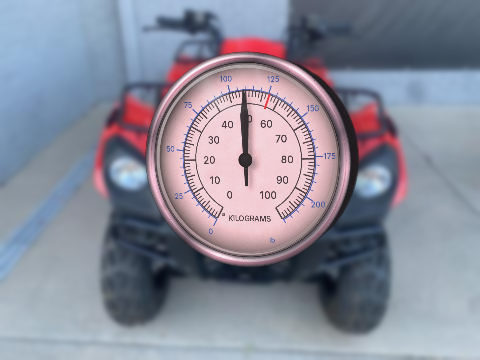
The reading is 50kg
